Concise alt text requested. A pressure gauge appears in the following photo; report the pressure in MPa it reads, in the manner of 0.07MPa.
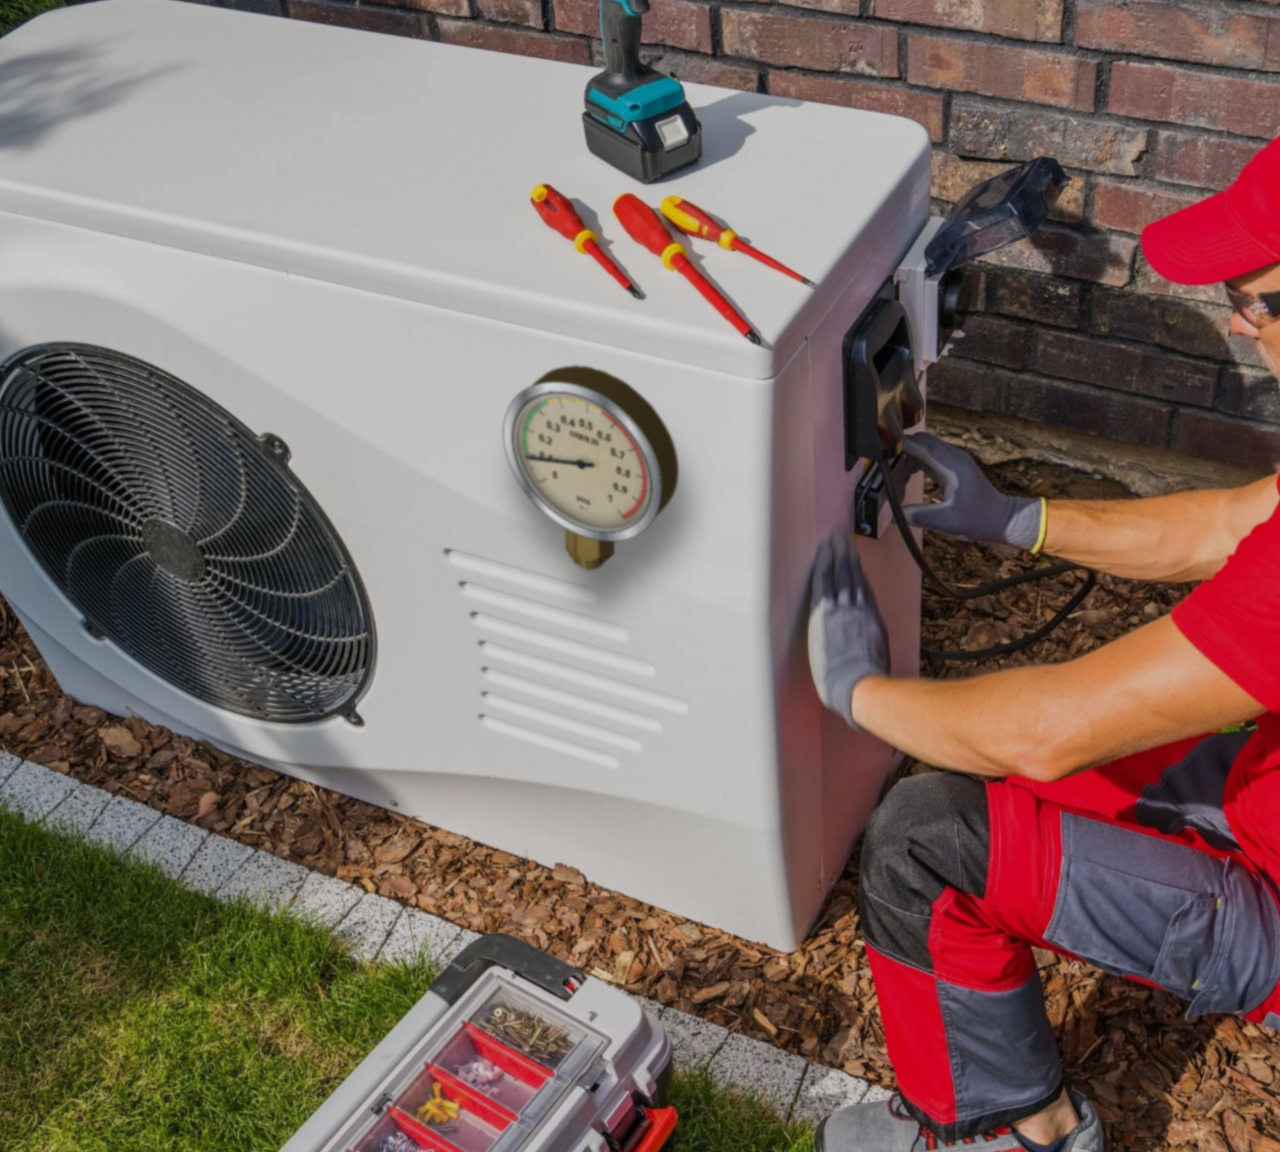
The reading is 0.1MPa
